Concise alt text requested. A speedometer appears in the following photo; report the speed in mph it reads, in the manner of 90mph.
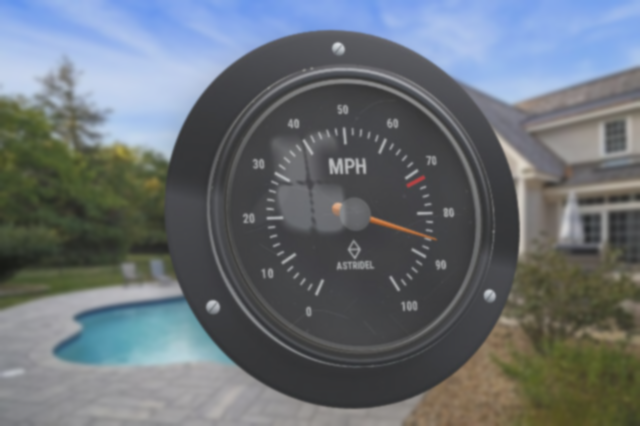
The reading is 86mph
